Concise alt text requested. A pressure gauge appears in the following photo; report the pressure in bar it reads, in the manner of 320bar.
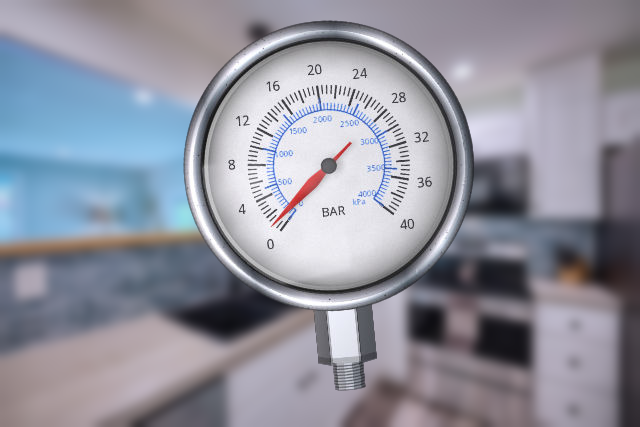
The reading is 1bar
